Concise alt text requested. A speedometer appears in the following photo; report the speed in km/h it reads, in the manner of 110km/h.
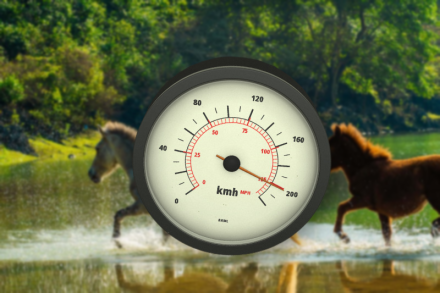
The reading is 200km/h
